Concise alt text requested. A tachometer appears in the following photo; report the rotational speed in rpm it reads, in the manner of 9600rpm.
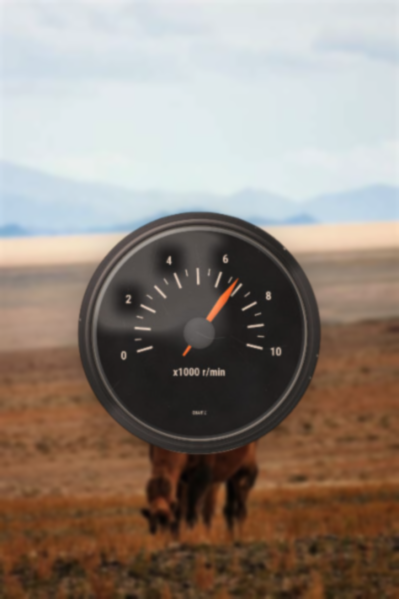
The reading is 6750rpm
